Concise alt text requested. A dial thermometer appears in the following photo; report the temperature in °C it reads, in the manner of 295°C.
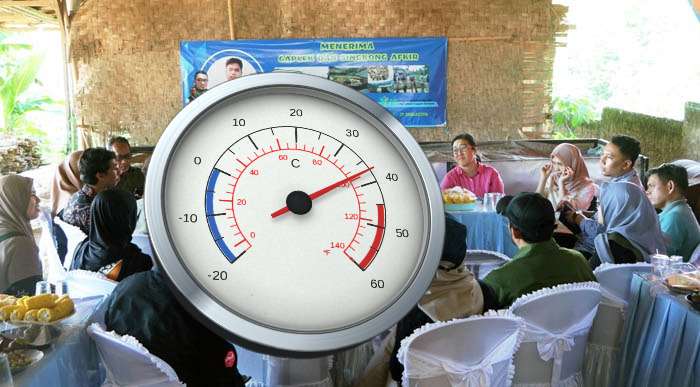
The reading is 37.5°C
